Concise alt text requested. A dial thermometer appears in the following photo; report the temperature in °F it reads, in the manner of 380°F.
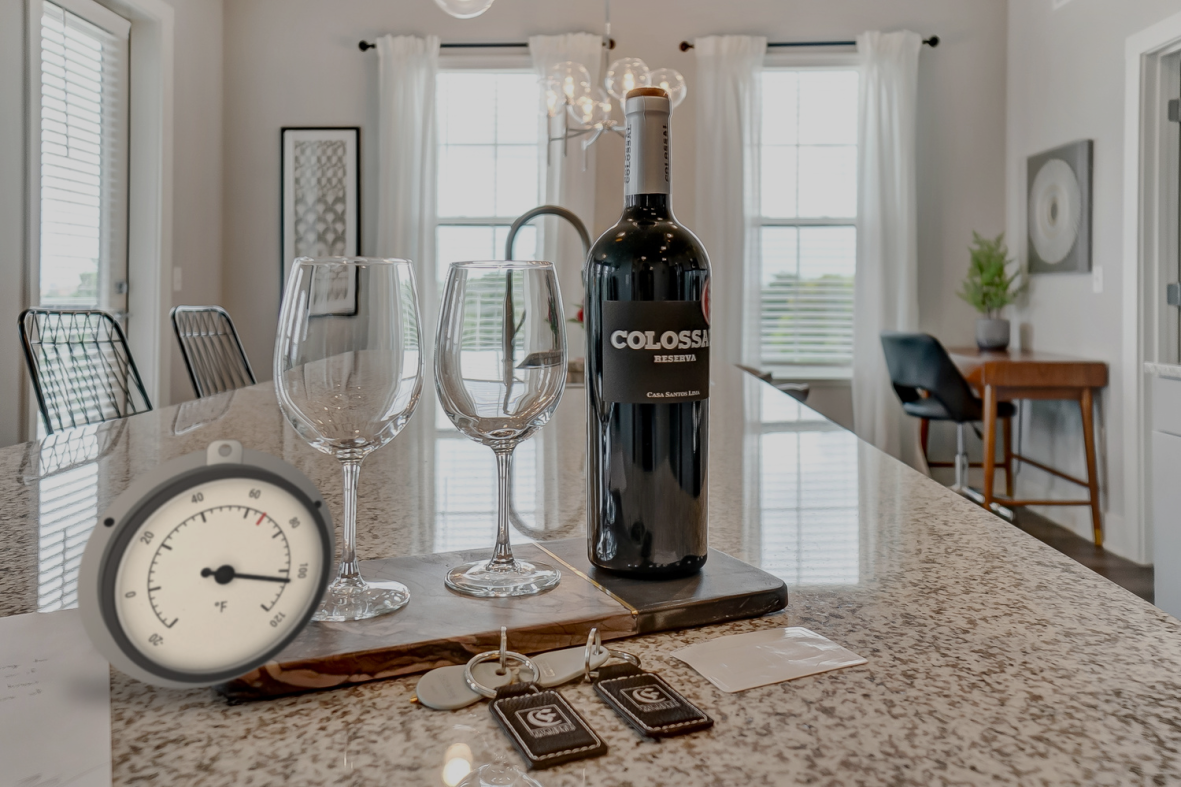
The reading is 104°F
